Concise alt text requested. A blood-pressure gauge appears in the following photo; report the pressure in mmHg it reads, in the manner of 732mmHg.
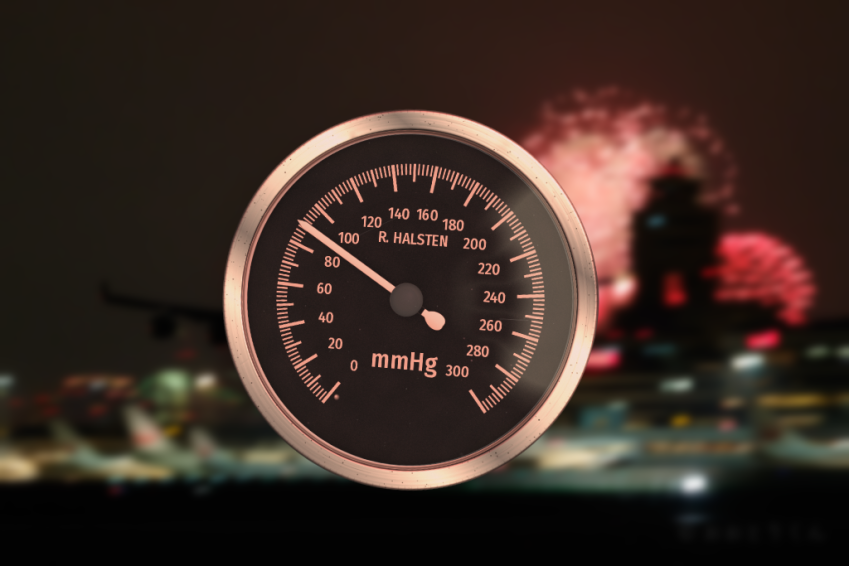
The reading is 90mmHg
